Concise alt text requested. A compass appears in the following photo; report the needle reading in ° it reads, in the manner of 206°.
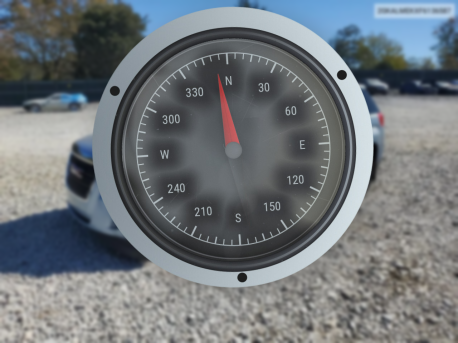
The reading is 352.5°
